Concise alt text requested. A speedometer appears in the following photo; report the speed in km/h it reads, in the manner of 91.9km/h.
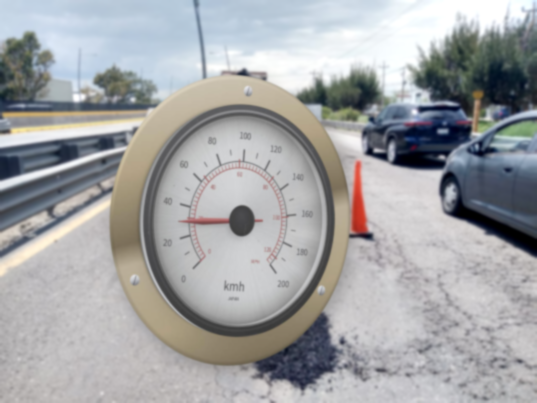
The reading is 30km/h
